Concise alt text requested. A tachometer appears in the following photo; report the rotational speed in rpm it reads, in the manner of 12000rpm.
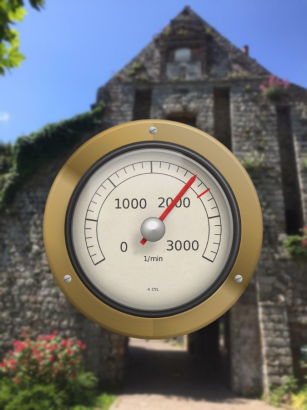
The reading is 2000rpm
